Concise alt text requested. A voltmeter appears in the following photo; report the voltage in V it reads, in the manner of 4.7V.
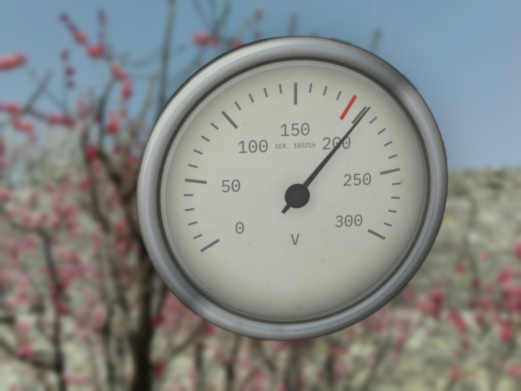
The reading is 200V
